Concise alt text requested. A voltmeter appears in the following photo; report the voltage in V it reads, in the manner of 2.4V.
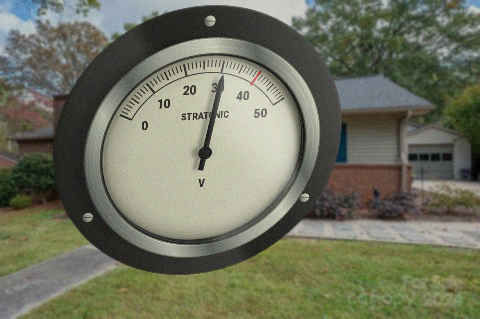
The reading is 30V
